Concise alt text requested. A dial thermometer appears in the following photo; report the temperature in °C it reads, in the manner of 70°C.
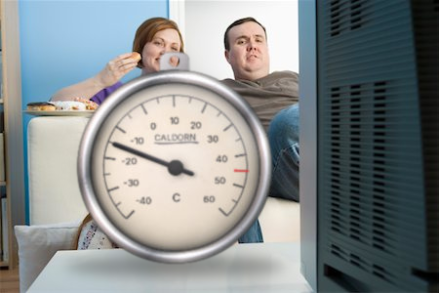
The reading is -15°C
